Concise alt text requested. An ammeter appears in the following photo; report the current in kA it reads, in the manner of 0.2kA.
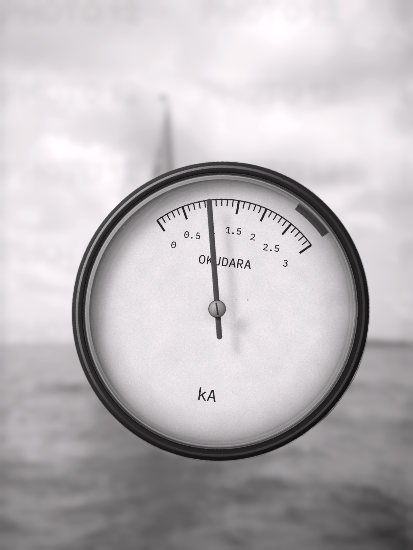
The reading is 1kA
